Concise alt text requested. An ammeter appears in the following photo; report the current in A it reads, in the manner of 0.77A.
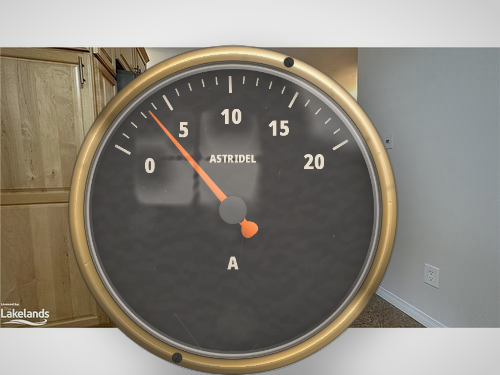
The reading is 3.5A
